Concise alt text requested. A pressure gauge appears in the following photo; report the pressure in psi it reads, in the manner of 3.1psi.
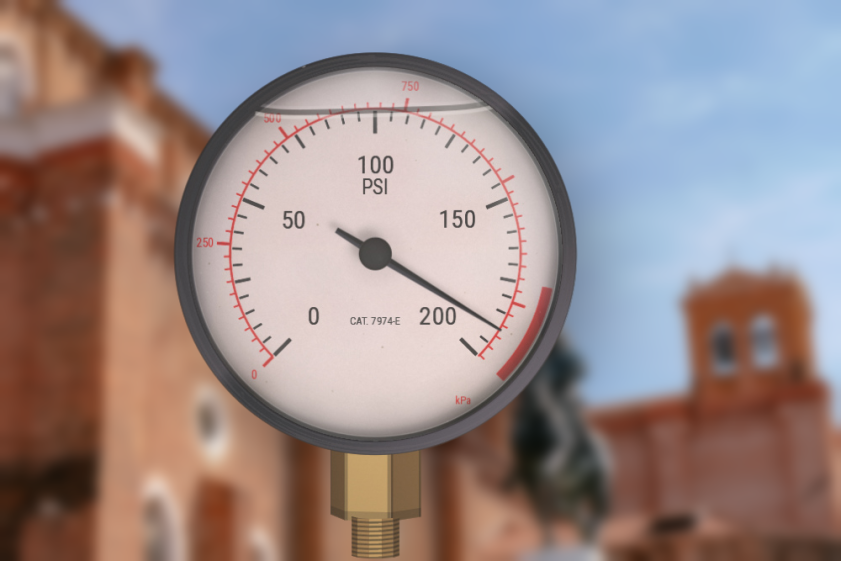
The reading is 190psi
